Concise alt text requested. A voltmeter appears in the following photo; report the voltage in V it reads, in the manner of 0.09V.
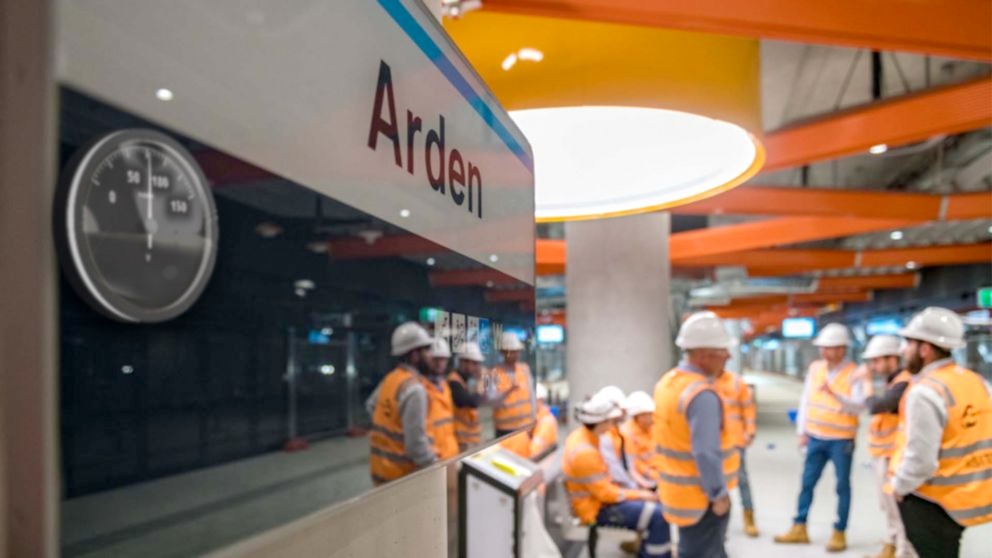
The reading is 75V
